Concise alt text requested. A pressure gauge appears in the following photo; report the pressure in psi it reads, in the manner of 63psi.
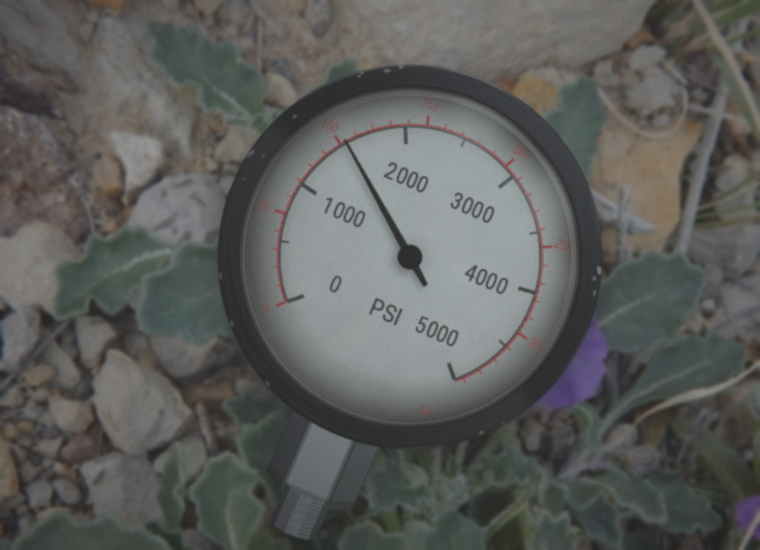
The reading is 1500psi
